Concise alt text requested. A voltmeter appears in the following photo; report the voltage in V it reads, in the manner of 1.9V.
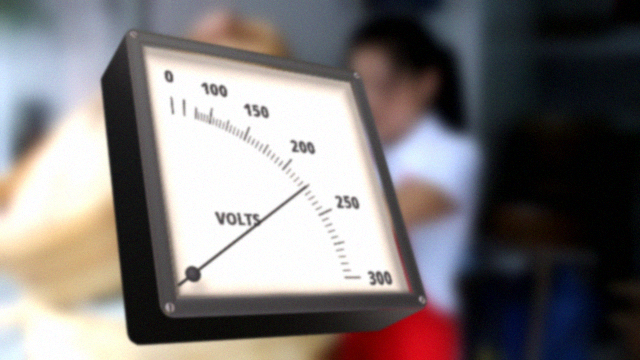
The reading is 225V
